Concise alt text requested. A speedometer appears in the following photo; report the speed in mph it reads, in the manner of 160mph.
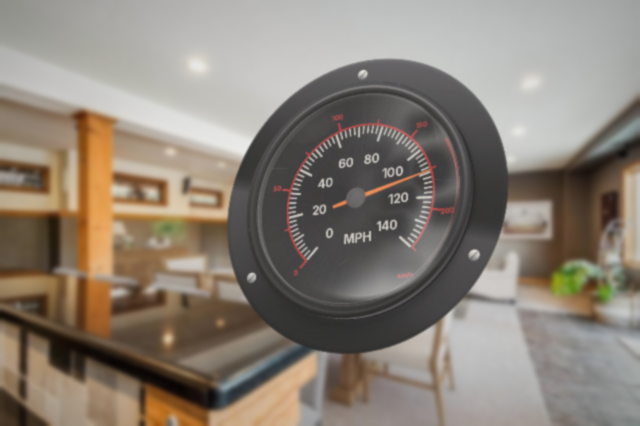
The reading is 110mph
